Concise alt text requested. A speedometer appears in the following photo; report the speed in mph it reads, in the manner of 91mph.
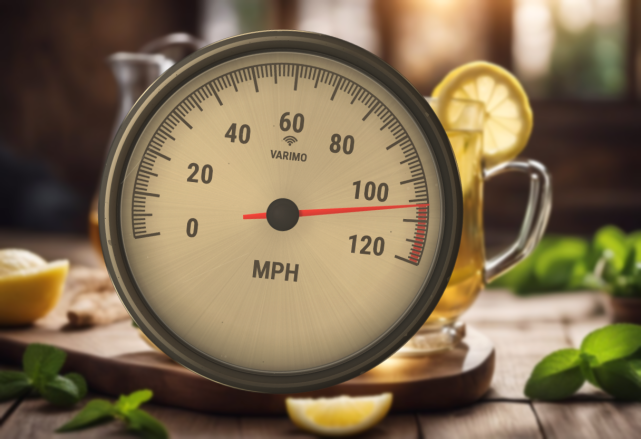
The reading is 106mph
